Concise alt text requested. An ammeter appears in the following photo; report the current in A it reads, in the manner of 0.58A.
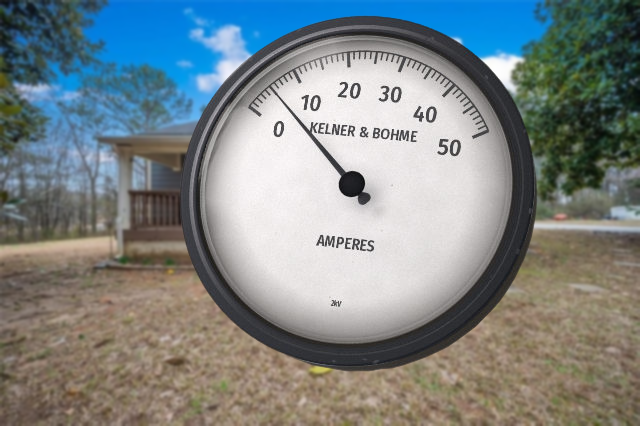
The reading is 5A
